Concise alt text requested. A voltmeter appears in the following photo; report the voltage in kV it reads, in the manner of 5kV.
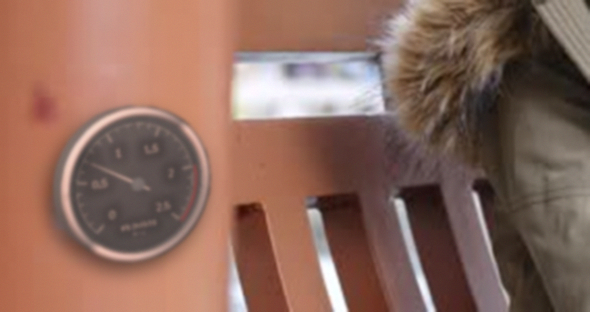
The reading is 0.7kV
